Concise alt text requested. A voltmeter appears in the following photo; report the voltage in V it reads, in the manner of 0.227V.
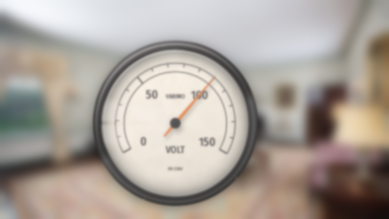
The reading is 100V
